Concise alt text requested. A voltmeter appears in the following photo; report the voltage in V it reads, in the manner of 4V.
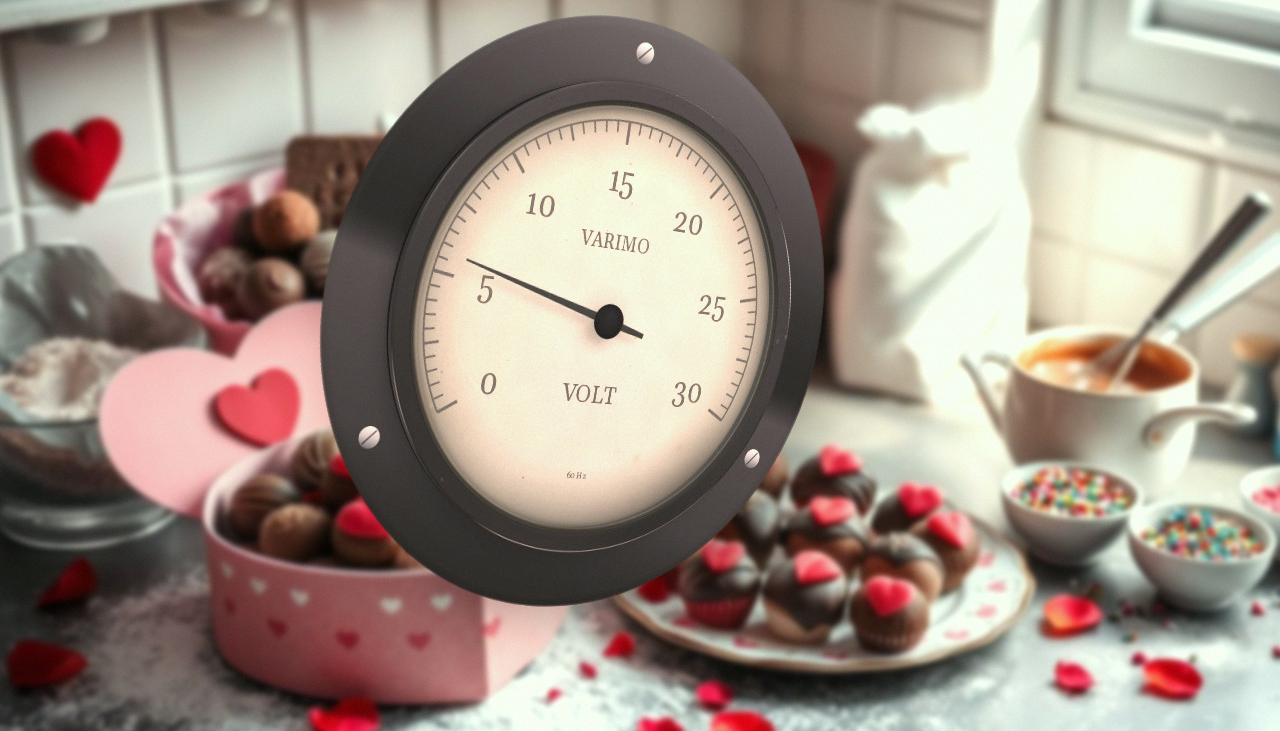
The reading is 5.75V
